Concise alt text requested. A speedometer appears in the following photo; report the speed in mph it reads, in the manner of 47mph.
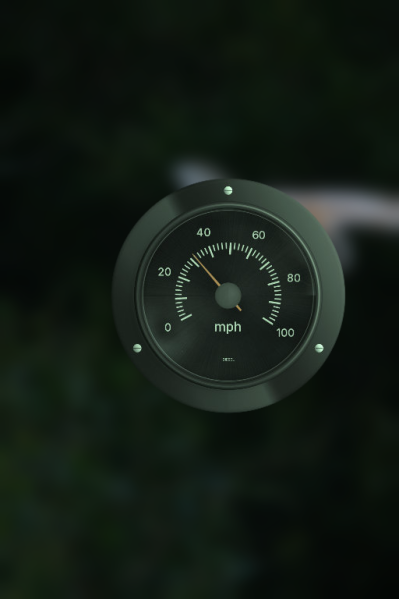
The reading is 32mph
